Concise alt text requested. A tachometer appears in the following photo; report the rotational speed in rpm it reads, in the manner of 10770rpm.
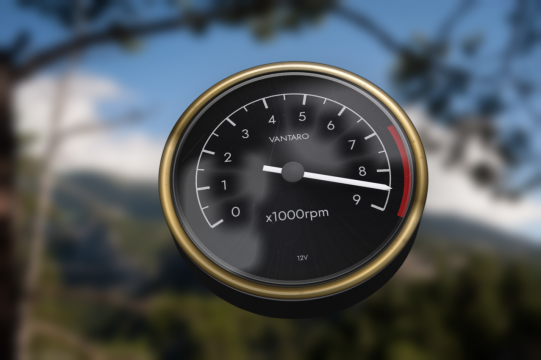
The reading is 8500rpm
